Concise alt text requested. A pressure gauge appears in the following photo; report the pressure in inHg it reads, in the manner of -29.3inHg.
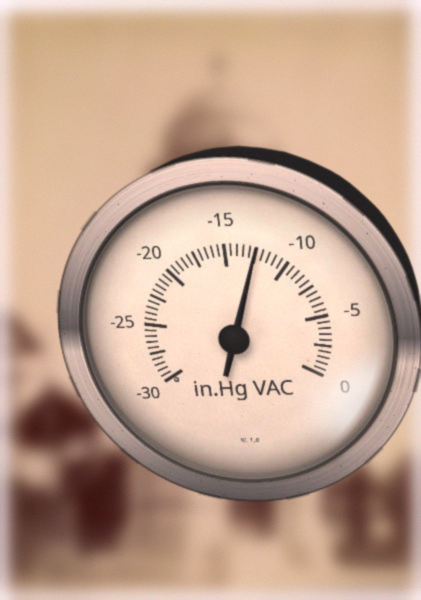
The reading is -12.5inHg
